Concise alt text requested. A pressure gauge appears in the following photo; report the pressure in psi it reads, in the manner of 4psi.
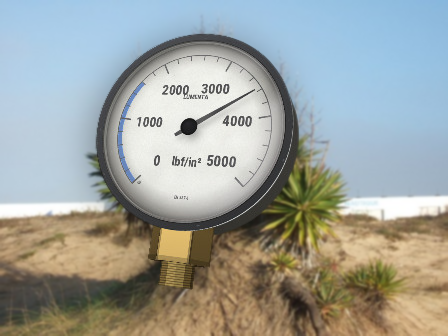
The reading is 3600psi
